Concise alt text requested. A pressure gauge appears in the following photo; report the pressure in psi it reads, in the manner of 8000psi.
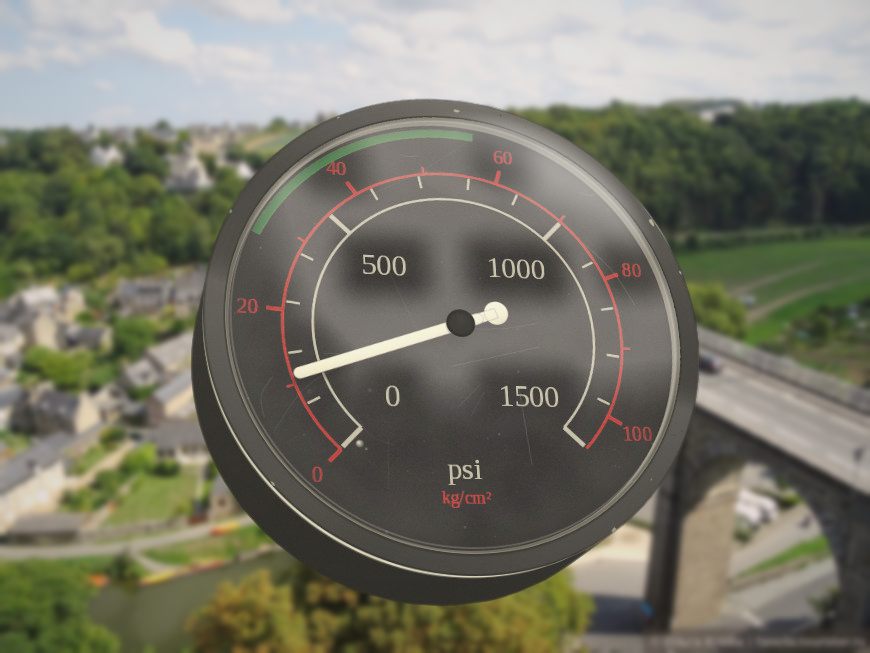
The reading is 150psi
